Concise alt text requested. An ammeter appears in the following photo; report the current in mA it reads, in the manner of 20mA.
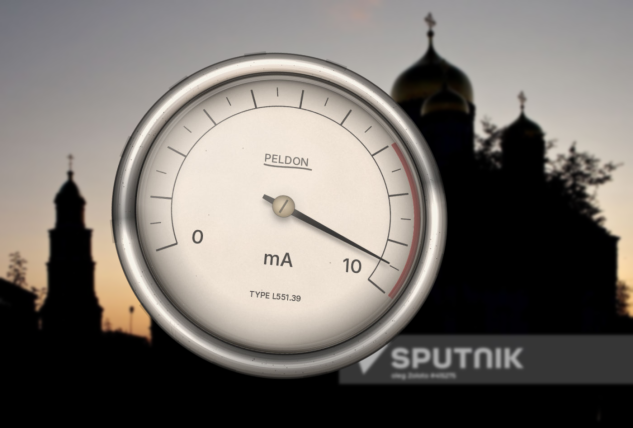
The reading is 9.5mA
